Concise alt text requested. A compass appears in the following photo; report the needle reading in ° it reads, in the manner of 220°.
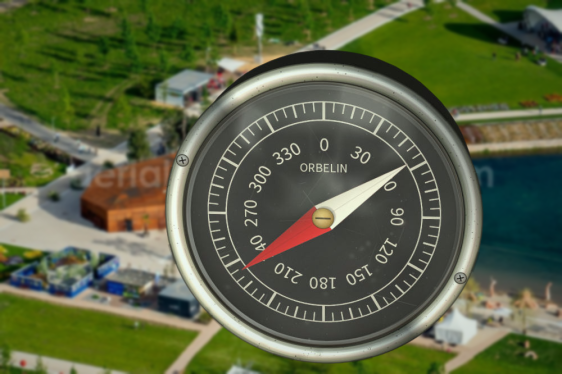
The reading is 235°
